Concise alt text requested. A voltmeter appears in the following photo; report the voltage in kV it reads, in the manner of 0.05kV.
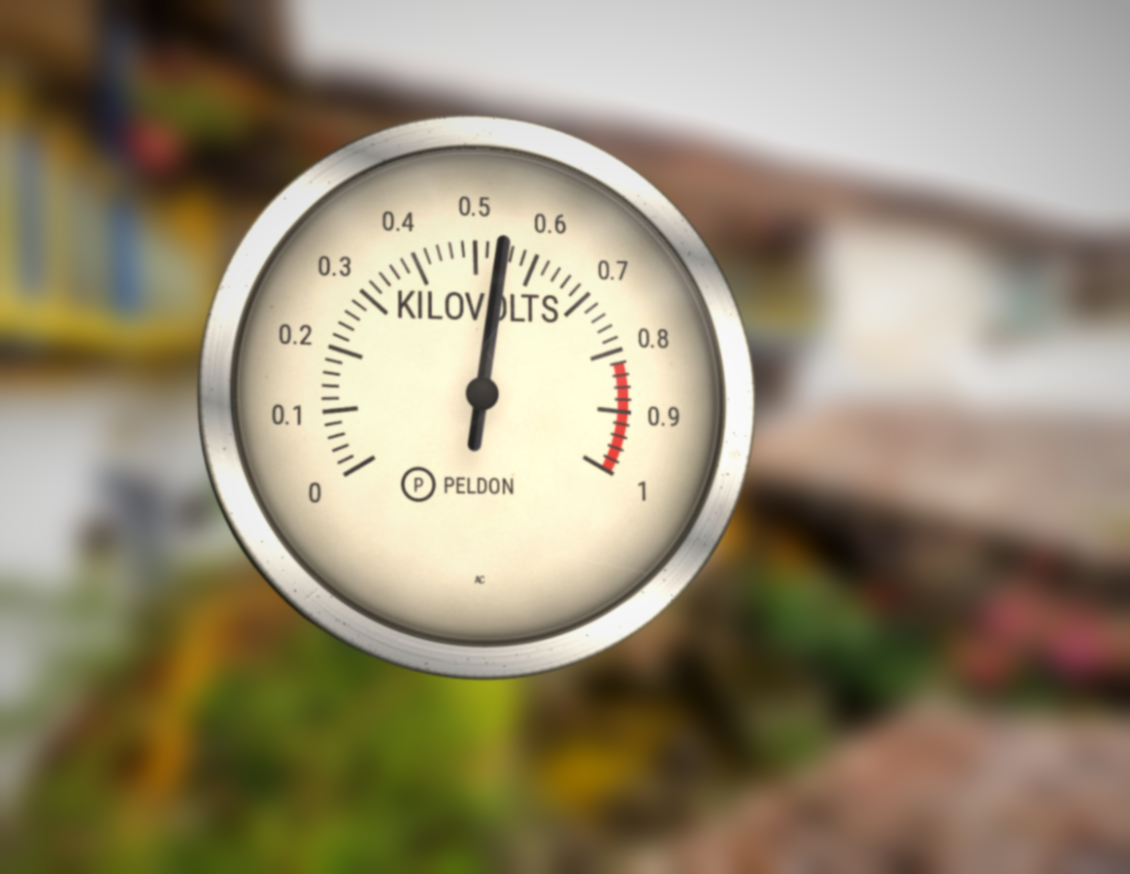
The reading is 0.54kV
